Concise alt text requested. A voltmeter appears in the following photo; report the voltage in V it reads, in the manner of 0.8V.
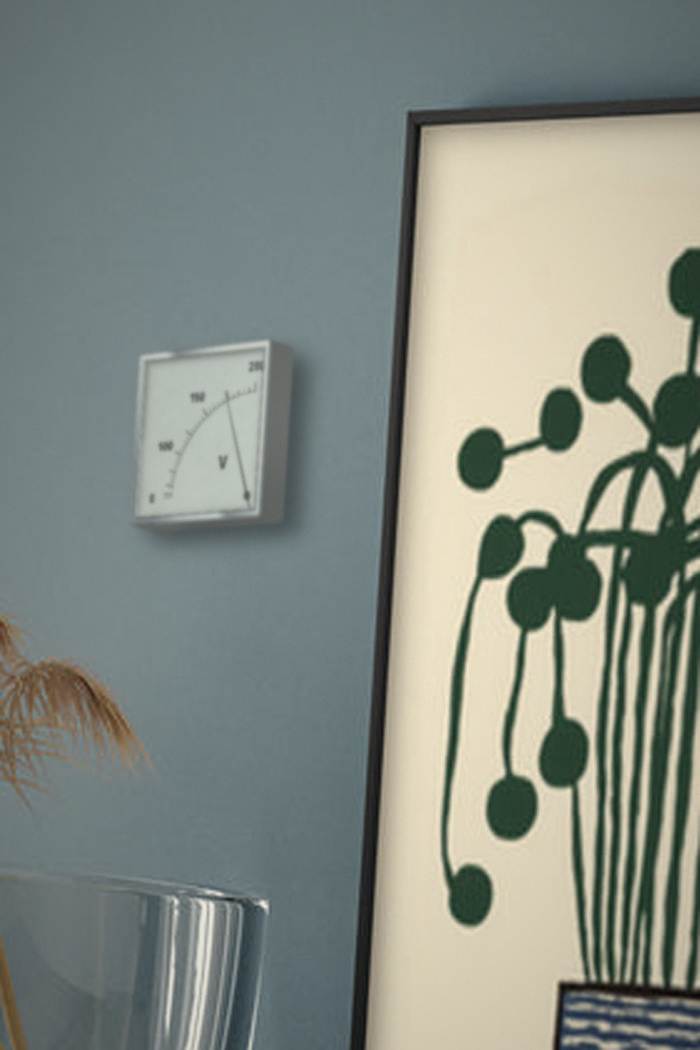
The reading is 175V
